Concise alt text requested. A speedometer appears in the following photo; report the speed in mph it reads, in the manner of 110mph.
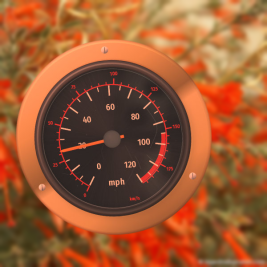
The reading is 20mph
